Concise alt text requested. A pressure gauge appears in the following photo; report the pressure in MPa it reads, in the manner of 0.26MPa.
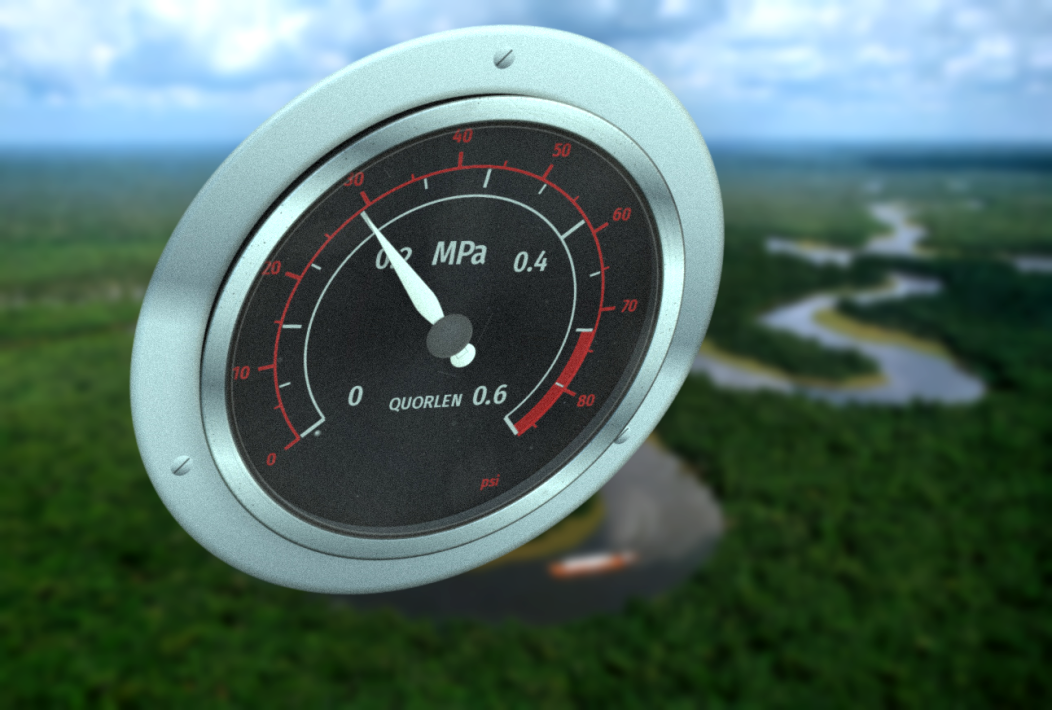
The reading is 0.2MPa
